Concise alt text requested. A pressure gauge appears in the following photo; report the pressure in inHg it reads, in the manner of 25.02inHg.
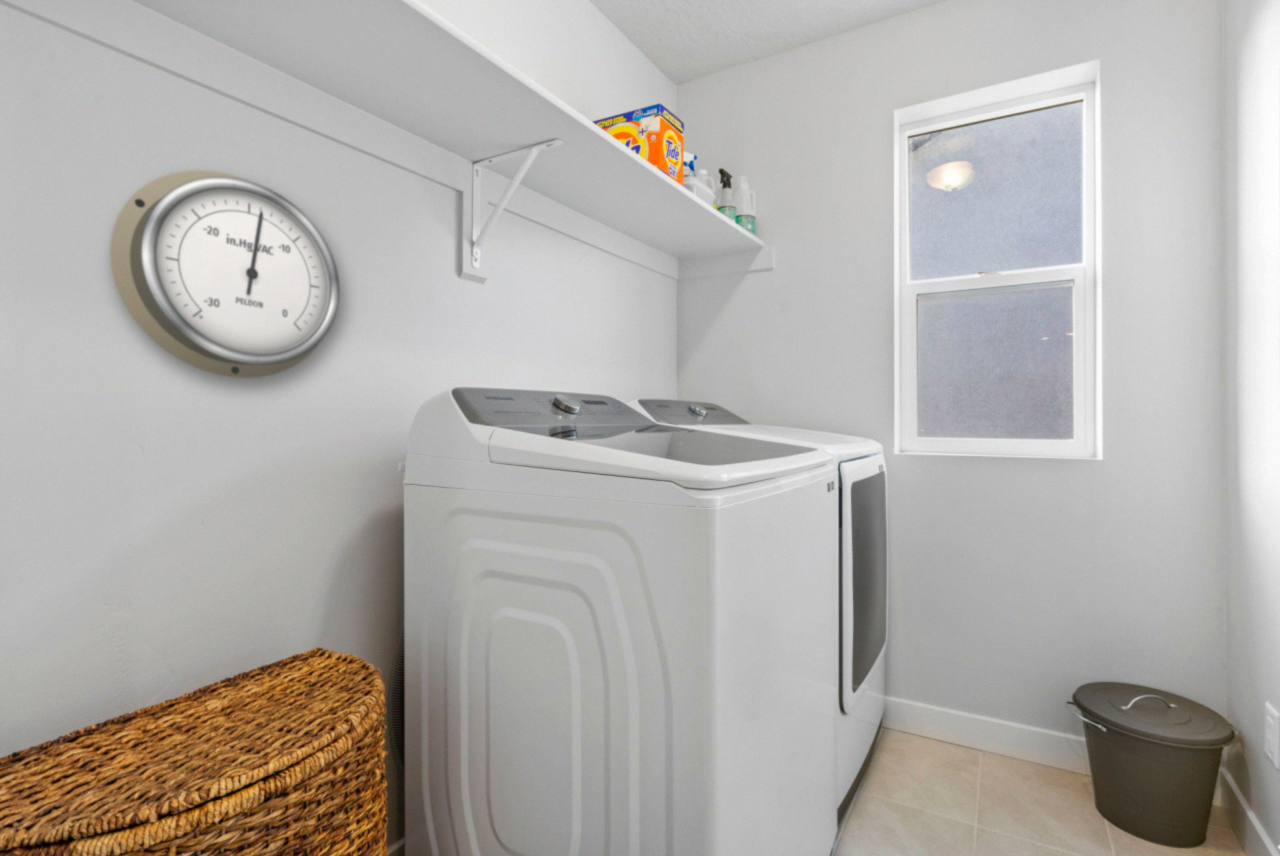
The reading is -14inHg
